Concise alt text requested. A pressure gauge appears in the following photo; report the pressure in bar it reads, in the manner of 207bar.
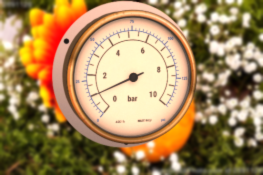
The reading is 1bar
